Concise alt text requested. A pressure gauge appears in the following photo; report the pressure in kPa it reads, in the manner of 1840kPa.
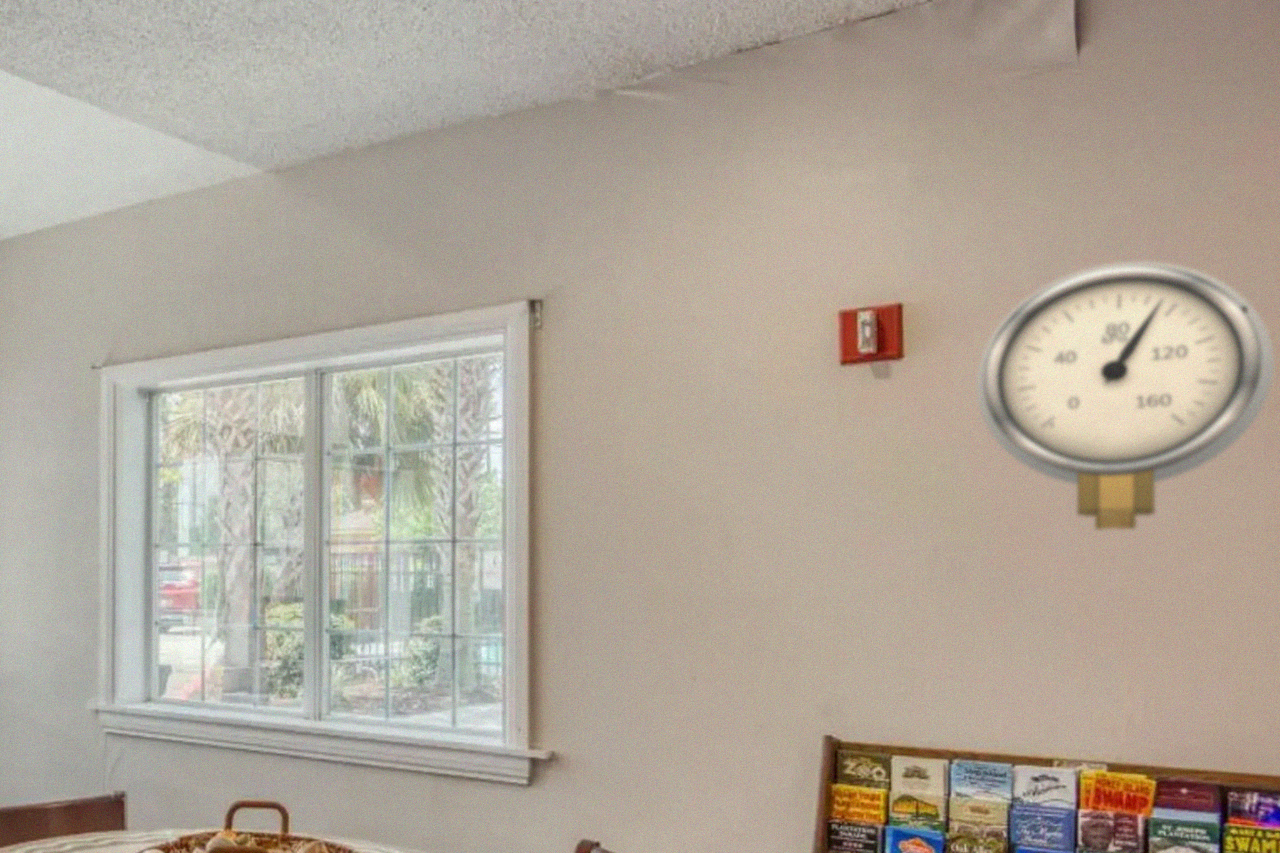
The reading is 95kPa
